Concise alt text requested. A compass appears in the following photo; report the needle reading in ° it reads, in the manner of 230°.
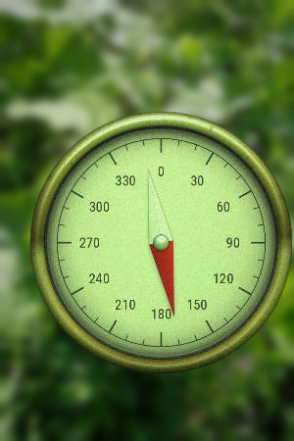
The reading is 170°
